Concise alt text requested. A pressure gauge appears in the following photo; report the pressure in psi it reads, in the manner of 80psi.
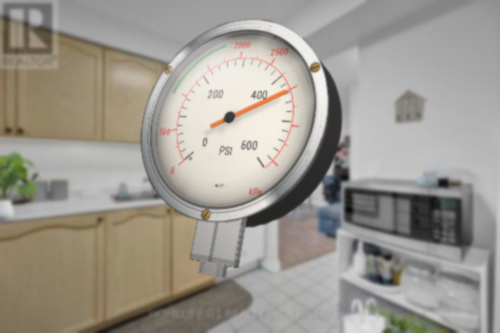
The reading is 440psi
